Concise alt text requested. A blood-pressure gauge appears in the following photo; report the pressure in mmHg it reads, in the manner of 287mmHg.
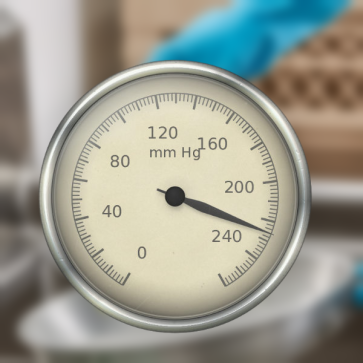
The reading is 226mmHg
